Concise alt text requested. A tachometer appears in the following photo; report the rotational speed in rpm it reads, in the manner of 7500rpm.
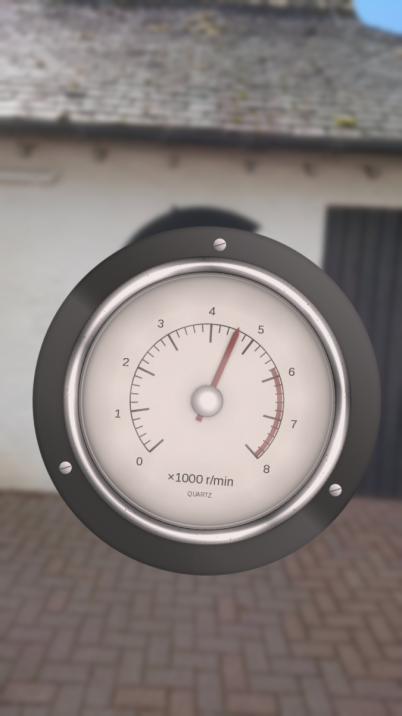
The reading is 4600rpm
